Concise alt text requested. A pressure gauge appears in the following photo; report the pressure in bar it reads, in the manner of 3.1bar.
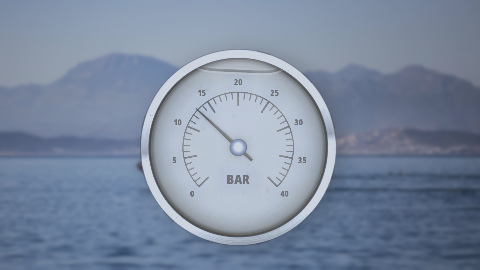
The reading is 13bar
